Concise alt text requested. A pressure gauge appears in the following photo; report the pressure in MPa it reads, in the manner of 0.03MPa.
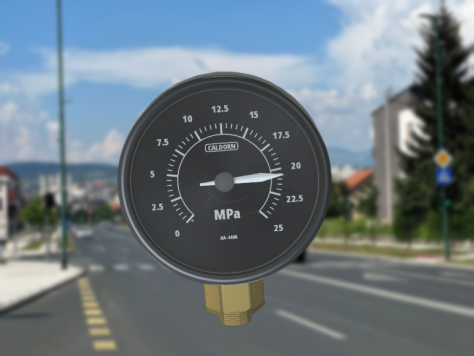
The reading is 20.5MPa
